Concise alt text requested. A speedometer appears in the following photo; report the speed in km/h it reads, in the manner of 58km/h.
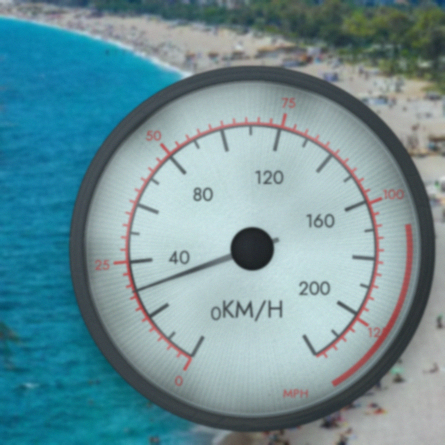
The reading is 30km/h
